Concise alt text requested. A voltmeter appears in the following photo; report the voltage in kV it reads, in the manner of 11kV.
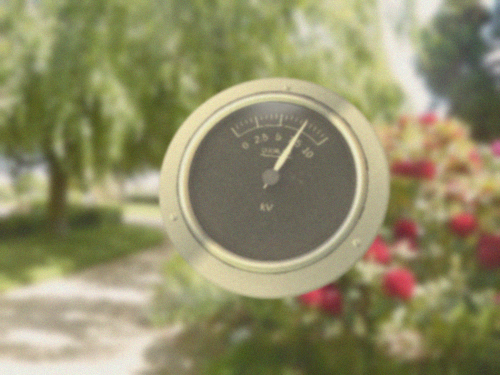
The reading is 7.5kV
